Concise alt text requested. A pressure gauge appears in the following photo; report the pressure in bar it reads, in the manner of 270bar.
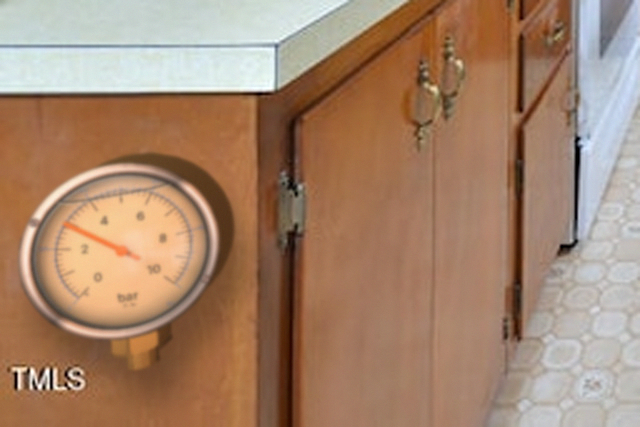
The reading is 3bar
